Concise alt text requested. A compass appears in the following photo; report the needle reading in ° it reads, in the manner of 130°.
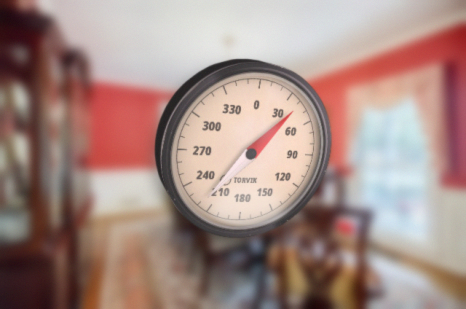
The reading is 40°
